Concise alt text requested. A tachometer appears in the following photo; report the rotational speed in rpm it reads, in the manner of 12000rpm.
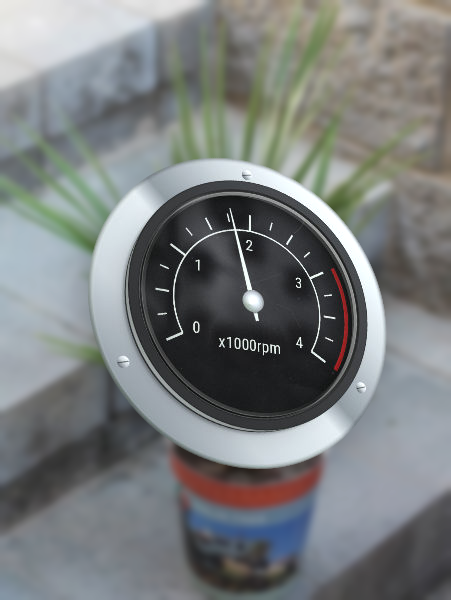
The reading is 1750rpm
